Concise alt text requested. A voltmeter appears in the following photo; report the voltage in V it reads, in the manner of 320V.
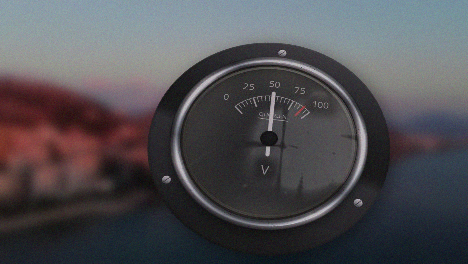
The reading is 50V
